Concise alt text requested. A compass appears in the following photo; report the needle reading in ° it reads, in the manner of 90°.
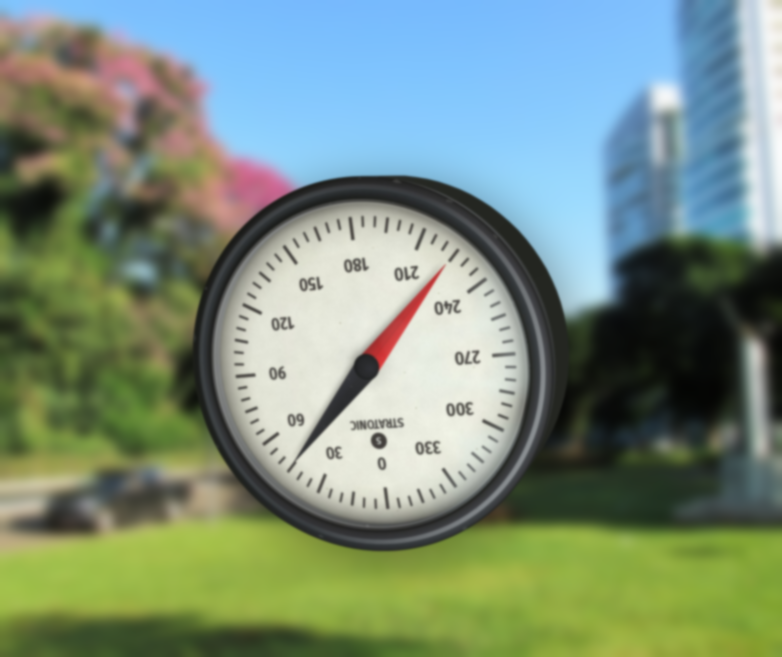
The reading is 225°
